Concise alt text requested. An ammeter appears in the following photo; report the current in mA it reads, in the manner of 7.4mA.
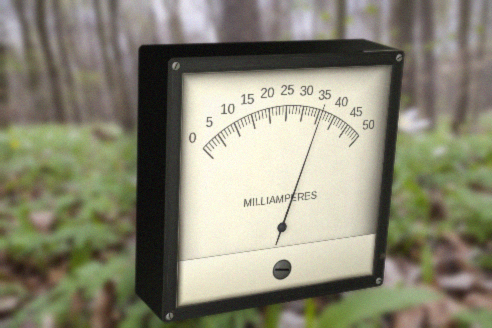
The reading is 35mA
